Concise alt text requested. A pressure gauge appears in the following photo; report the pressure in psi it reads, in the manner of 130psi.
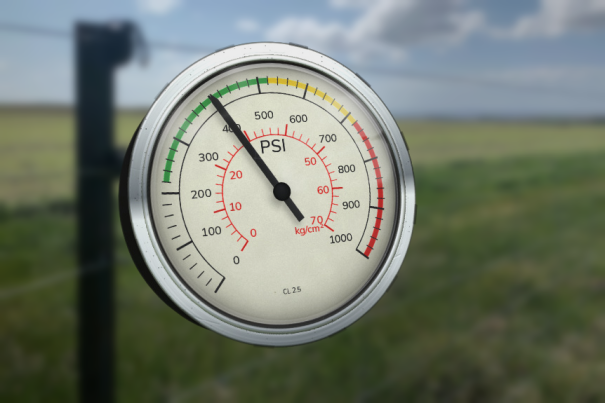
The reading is 400psi
